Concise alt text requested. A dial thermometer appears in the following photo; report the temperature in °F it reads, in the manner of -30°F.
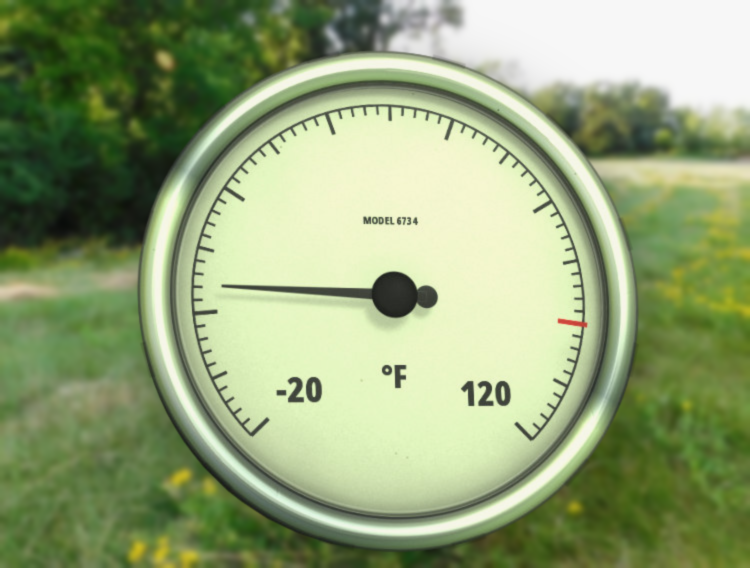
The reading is 4°F
